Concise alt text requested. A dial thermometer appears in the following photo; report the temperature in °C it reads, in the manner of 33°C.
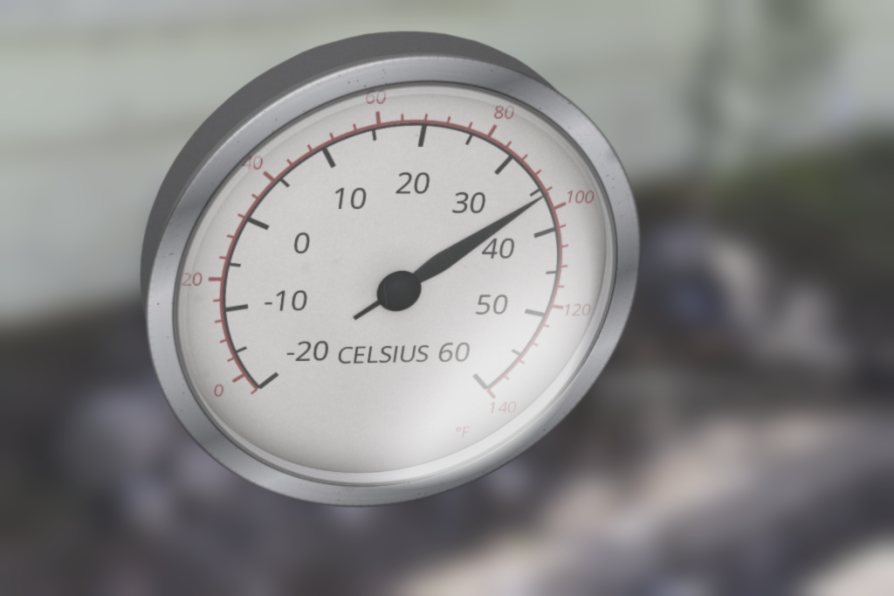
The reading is 35°C
